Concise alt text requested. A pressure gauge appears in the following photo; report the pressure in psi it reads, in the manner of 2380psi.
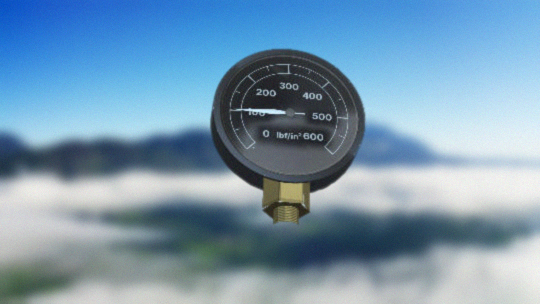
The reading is 100psi
